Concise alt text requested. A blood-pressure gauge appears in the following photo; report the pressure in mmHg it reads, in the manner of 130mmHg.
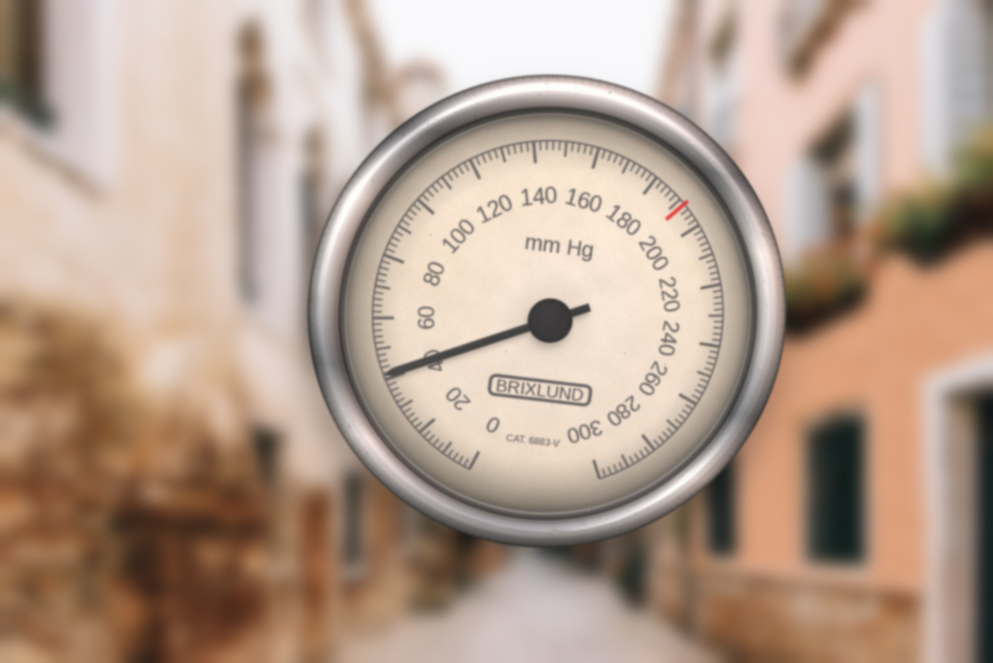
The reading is 42mmHg
